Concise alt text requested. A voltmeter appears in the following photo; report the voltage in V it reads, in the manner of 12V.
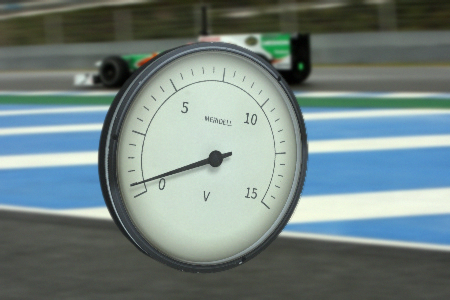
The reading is 0.5V
